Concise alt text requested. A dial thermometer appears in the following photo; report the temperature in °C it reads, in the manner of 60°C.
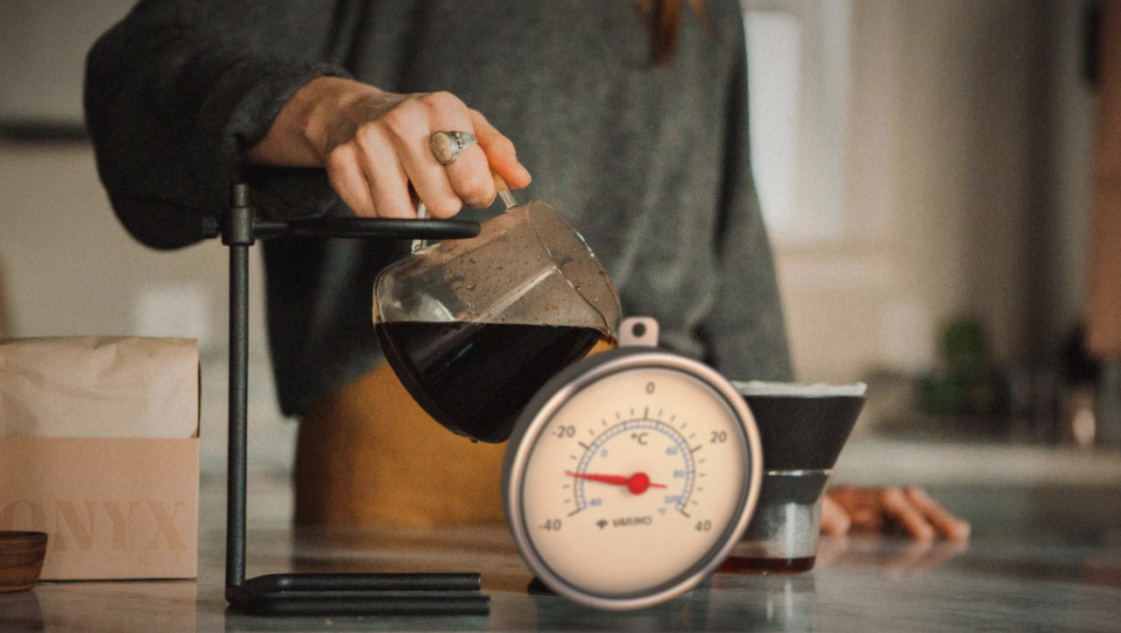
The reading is -28°C
